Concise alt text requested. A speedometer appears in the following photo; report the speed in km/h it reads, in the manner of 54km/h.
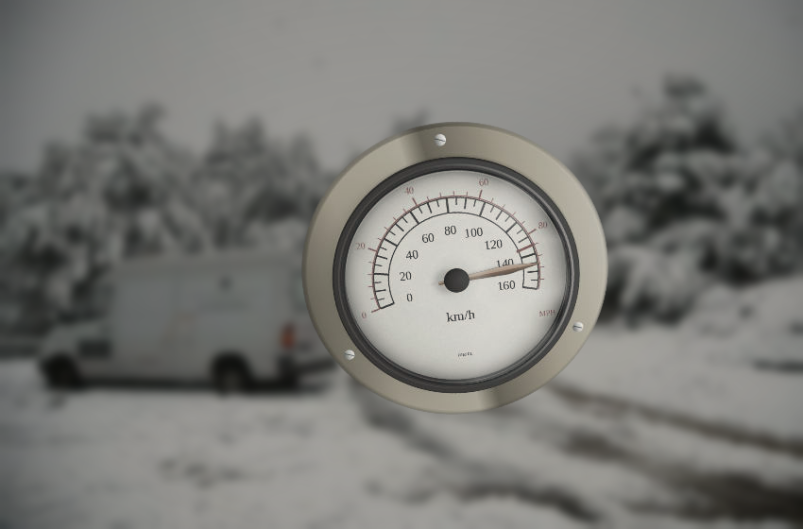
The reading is 145km/h
